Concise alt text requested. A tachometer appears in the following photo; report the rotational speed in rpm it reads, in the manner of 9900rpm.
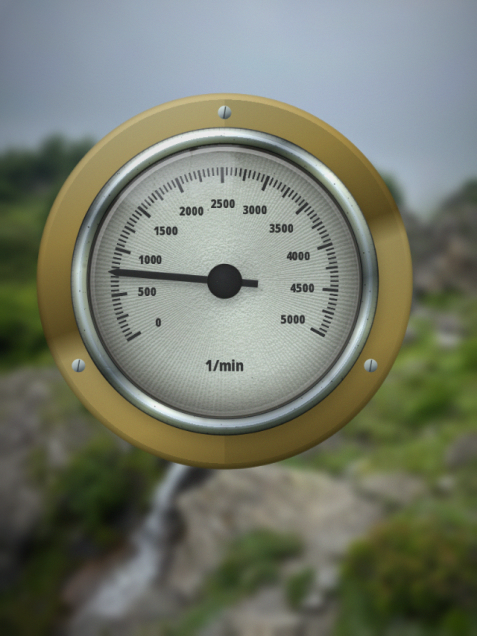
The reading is 750rpm
